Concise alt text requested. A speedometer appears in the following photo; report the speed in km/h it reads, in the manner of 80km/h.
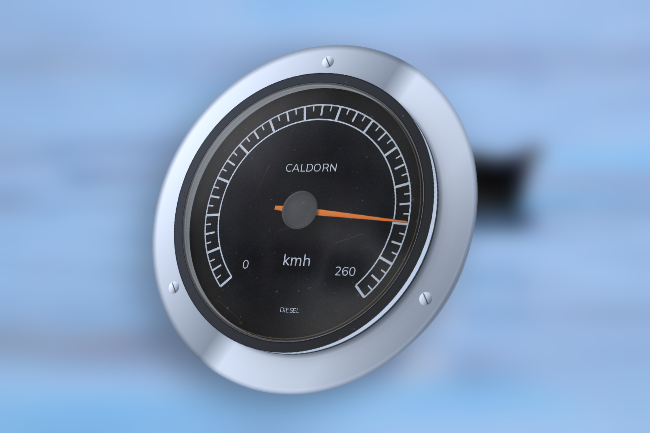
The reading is 220km/h
